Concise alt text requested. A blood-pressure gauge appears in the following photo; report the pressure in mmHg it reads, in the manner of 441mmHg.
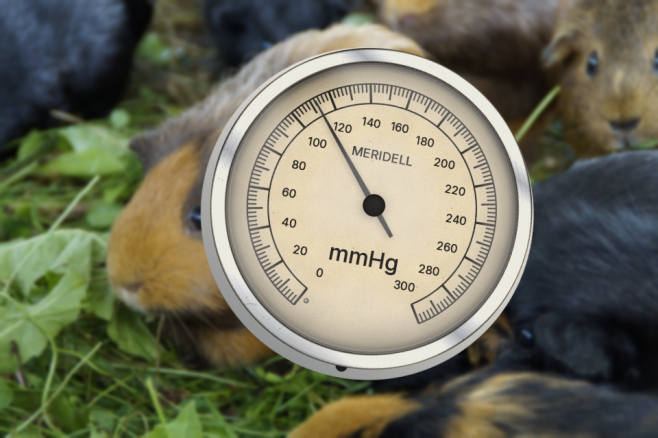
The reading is 112mmHg
